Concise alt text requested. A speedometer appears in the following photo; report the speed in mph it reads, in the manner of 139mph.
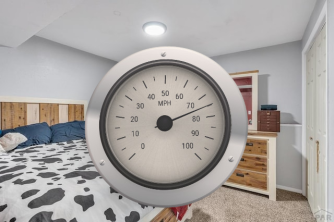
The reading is 75mph
